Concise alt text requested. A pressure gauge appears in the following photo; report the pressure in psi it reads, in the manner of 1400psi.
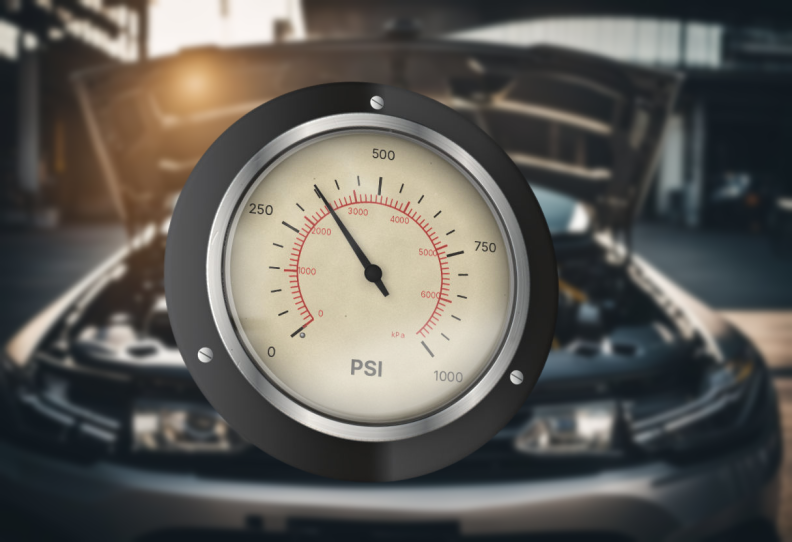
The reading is 350psi
